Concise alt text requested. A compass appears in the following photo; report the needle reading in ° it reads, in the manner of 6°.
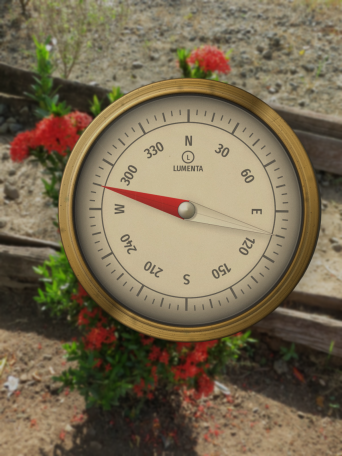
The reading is 285°
